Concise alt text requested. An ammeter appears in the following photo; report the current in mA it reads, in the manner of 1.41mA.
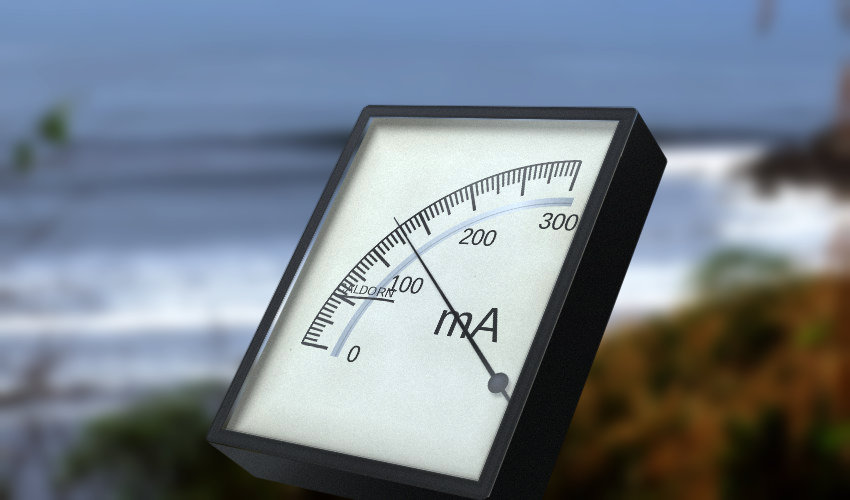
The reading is 130mA
